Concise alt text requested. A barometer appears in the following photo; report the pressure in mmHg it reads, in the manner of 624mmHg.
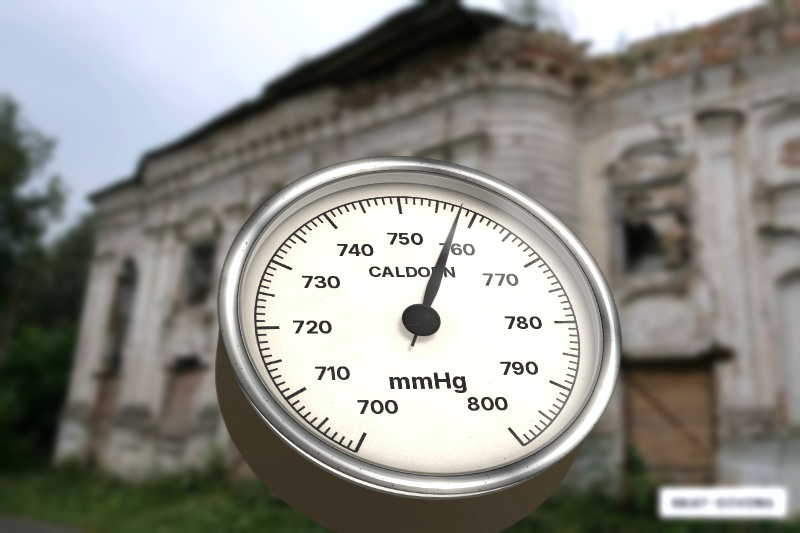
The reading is 758mmHg
